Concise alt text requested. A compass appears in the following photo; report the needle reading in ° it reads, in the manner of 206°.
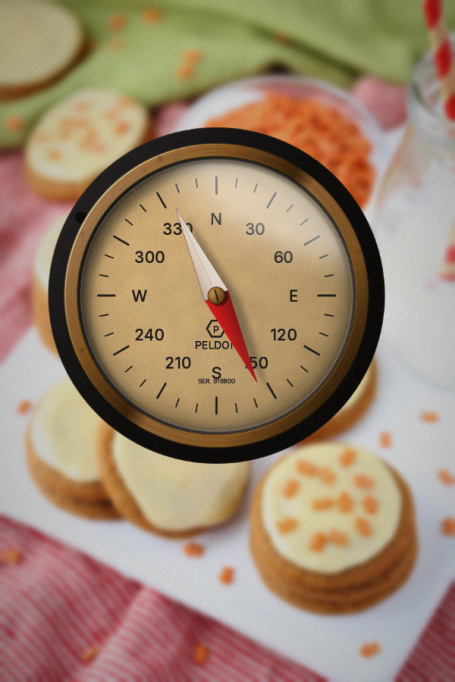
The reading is 155°
